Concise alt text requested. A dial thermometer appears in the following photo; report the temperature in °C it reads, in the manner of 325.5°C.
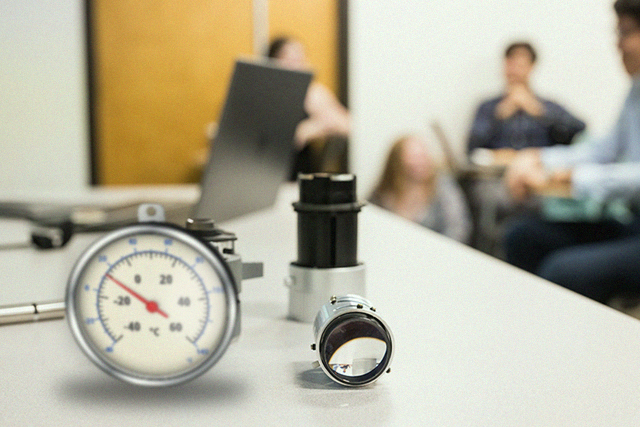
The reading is -10°C
